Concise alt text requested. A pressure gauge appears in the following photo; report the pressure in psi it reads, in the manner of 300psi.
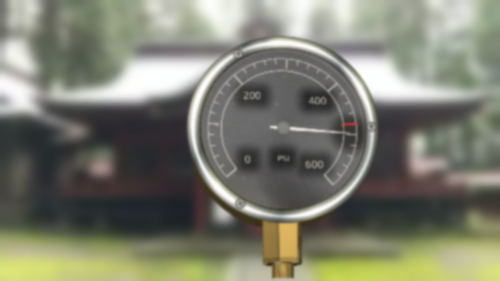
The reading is 500psi
